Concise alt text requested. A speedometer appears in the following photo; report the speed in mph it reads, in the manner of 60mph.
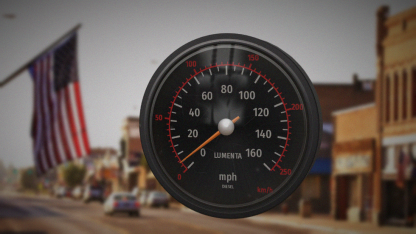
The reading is 5mph
